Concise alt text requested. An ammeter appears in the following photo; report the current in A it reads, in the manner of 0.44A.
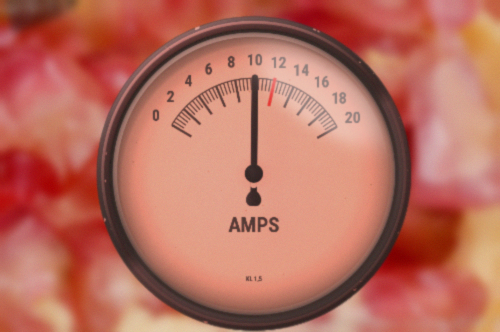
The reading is 10A
